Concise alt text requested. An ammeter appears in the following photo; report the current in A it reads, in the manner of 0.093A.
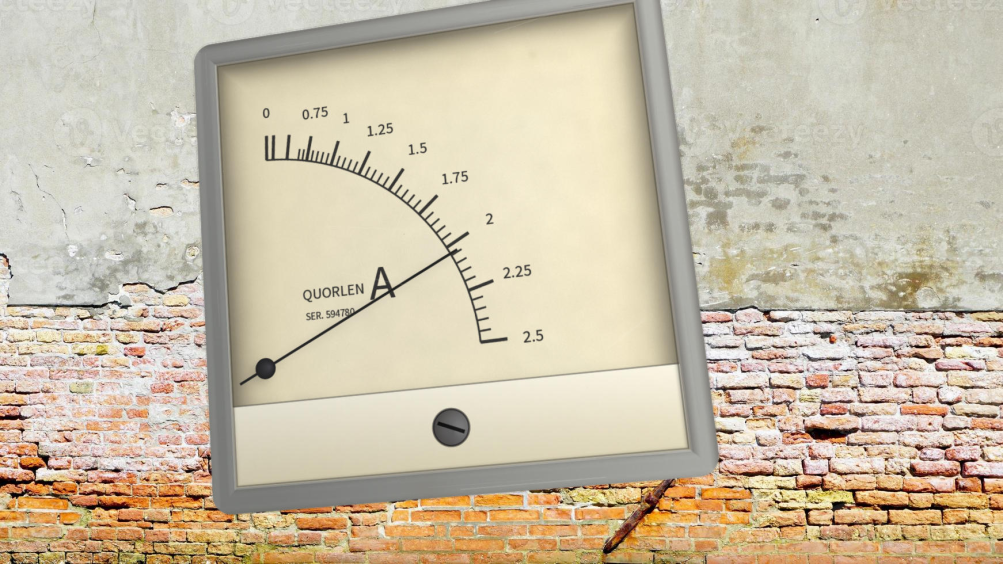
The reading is 2.05A
